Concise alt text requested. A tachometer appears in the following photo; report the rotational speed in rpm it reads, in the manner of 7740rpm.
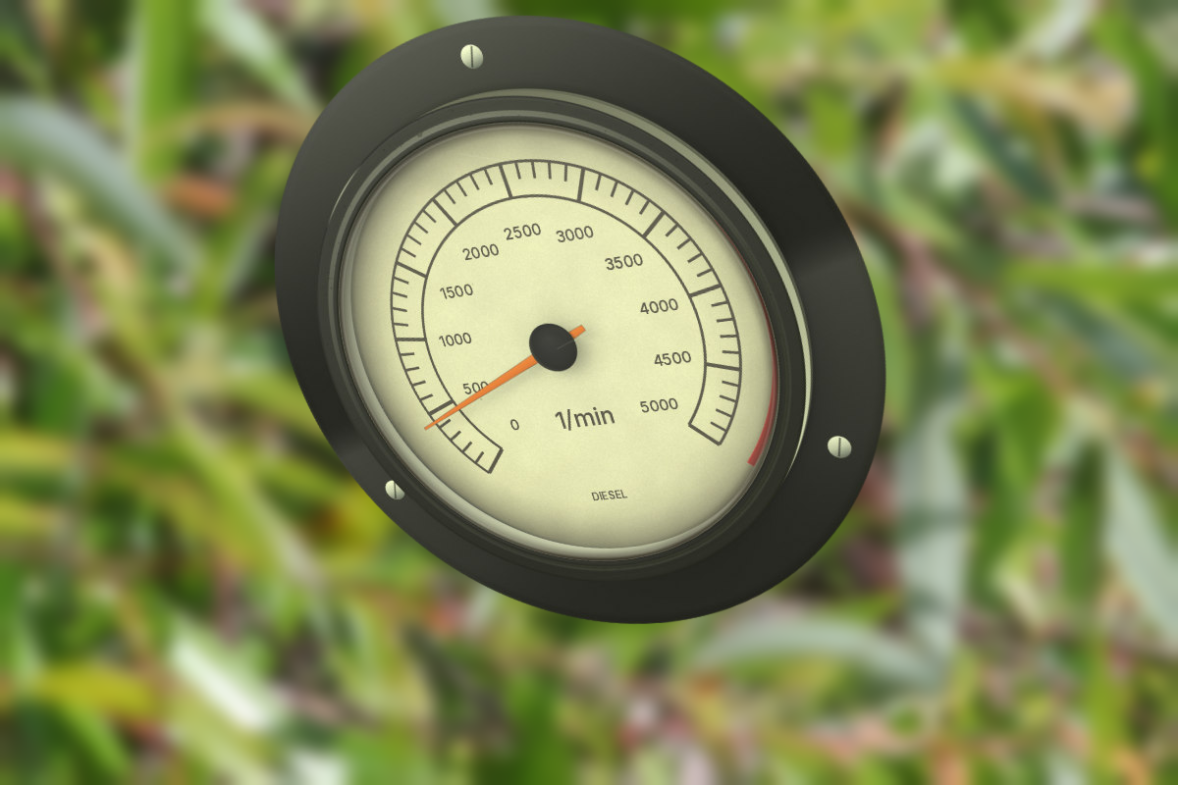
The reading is 450rpm
